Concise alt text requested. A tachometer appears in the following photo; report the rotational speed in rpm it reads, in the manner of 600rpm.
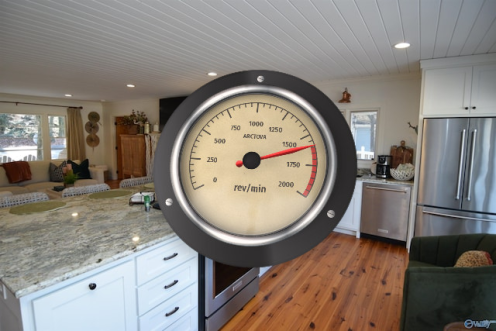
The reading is 1600rpm
